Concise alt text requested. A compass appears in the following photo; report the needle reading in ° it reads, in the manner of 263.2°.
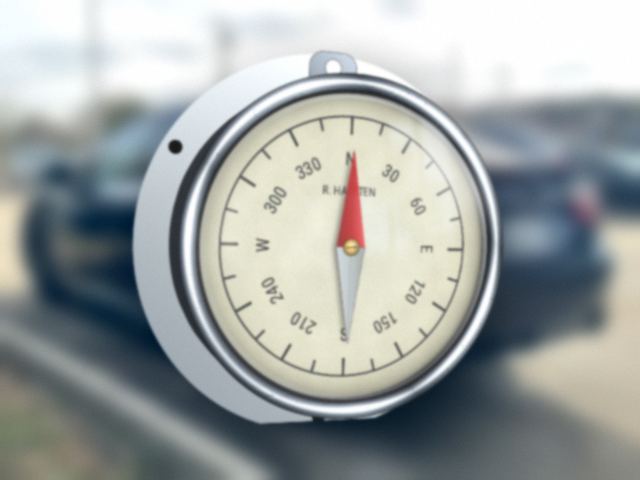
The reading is 0°
